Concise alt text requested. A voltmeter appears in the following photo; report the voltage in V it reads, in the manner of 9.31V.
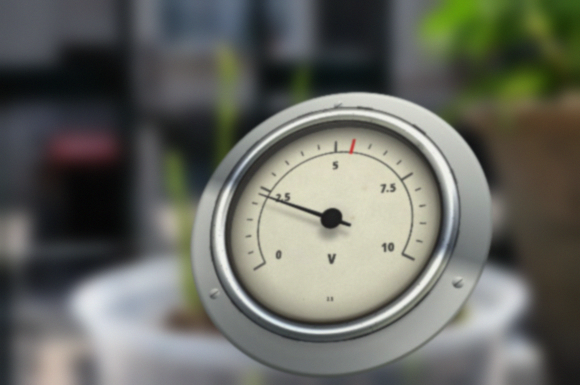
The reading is 2.25V
